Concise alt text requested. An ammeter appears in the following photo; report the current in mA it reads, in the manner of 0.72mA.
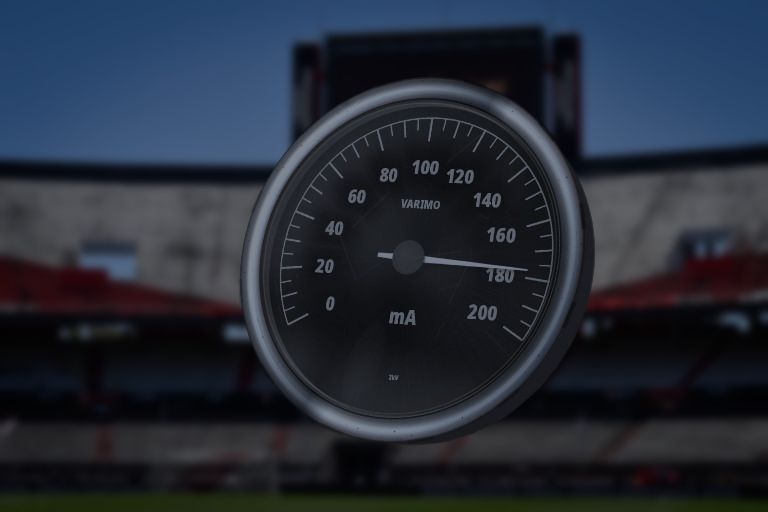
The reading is 177.5mA
